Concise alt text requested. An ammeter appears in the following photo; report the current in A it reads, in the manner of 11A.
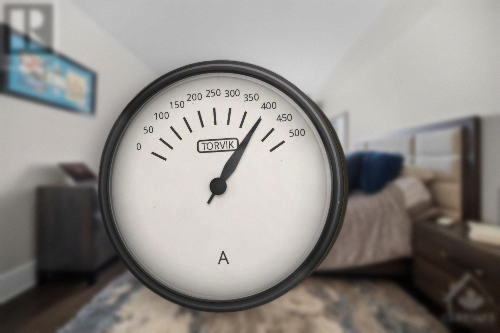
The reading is 400A
